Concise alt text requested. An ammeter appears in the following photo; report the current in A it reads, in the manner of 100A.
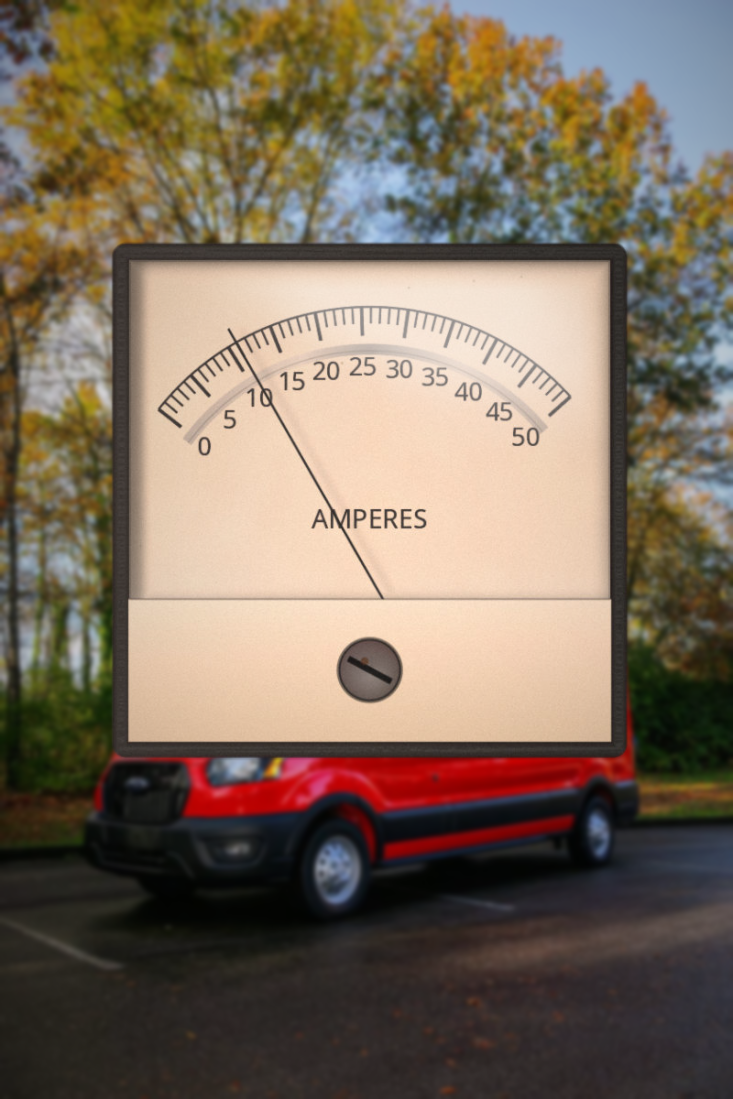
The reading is 11A
